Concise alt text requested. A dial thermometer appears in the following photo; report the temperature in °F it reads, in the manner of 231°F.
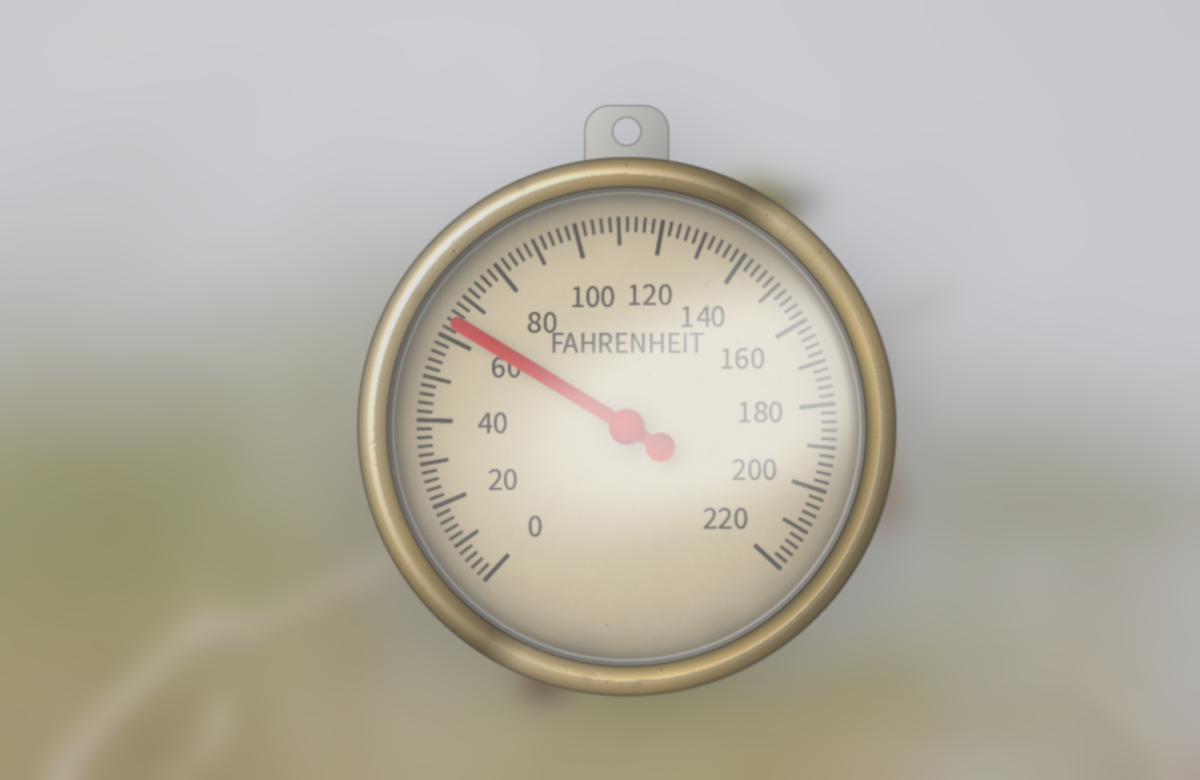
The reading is 64°F
